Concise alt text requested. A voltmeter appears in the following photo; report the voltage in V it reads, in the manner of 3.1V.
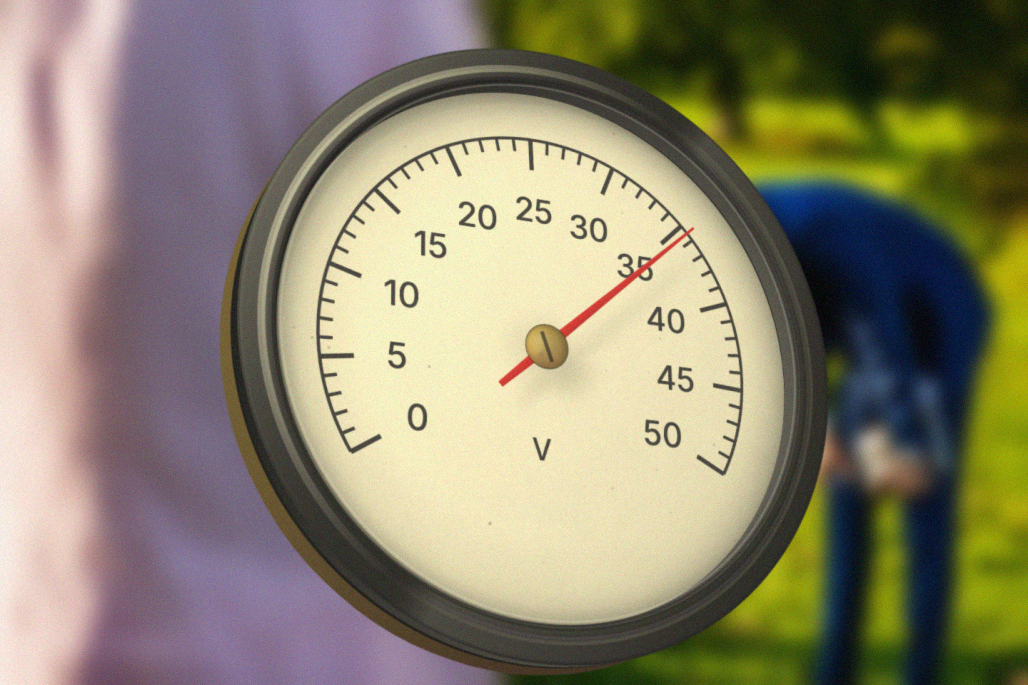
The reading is 35.5V
